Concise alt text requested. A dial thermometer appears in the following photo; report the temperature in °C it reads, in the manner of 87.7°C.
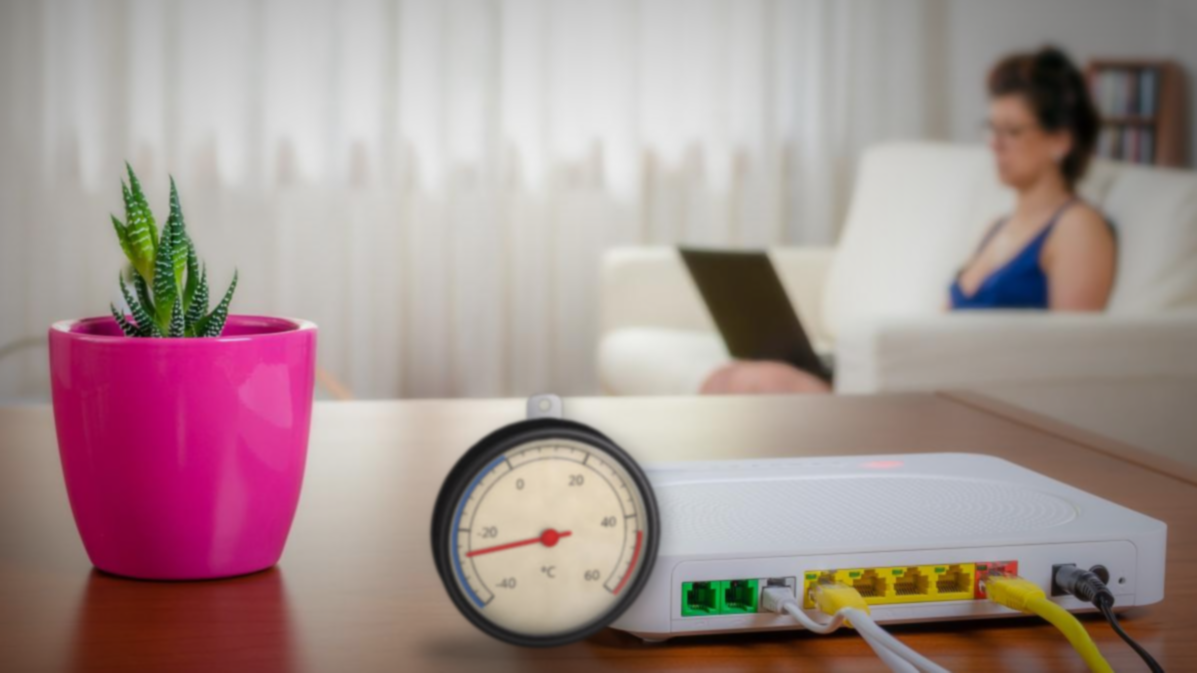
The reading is -26°C
